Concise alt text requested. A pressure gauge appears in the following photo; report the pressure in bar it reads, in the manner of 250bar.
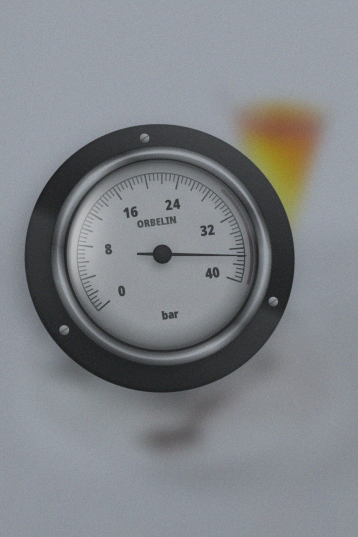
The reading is 37bar
